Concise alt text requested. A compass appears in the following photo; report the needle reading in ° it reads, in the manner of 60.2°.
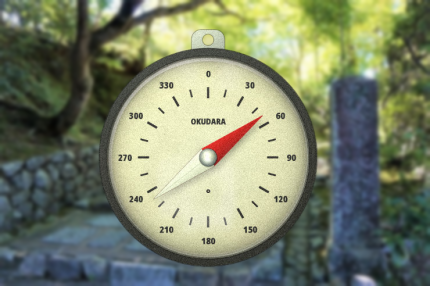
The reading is 52.5°
